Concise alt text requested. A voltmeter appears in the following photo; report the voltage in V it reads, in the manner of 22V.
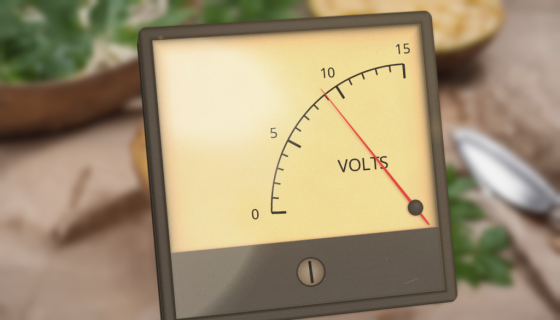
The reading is 9V
